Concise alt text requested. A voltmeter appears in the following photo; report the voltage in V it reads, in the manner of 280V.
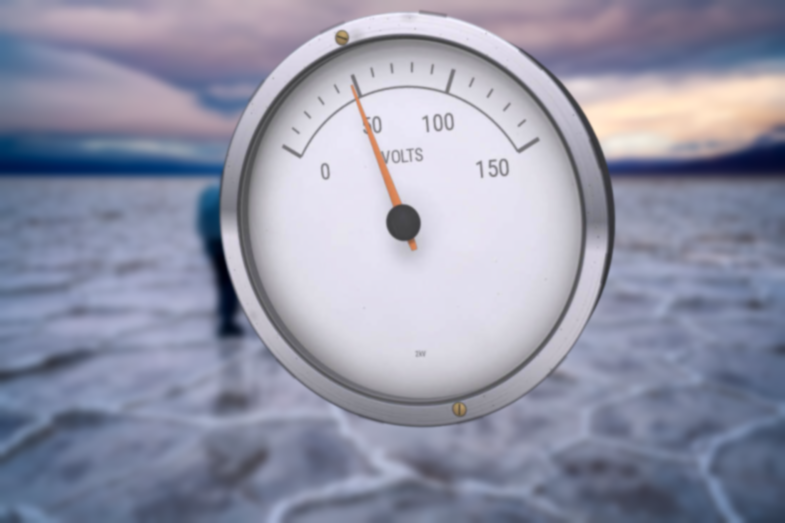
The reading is 50V
